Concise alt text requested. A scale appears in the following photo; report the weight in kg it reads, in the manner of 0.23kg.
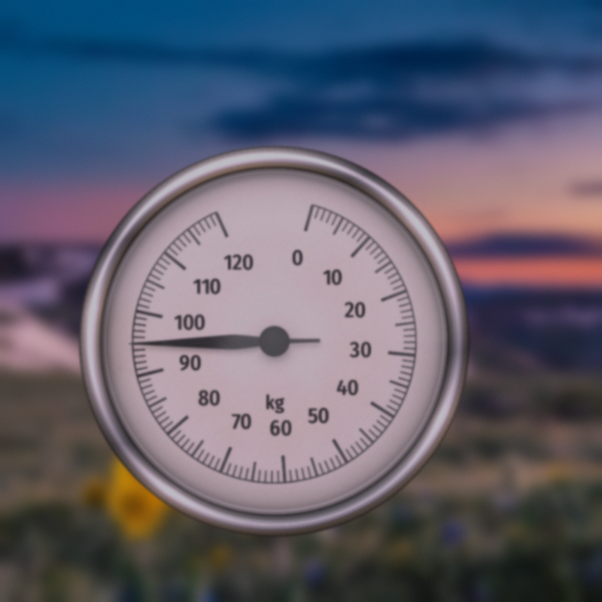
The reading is 95kg
